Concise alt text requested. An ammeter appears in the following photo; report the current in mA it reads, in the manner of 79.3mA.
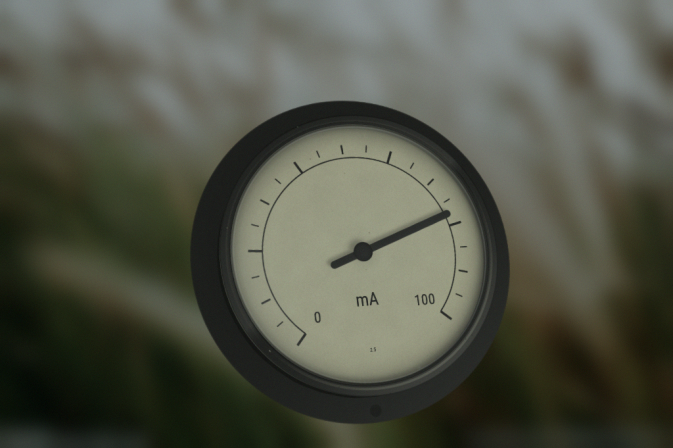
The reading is 77.5mA
